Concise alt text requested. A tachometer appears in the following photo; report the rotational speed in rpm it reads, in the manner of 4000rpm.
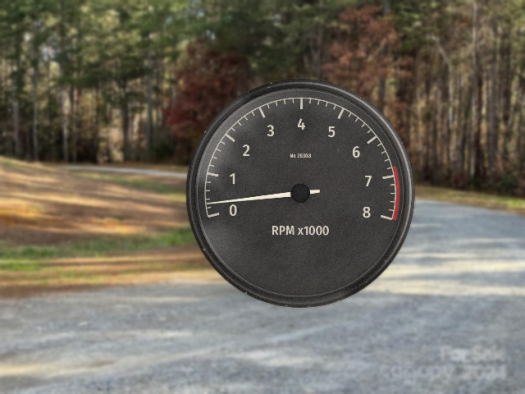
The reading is 300rpm
